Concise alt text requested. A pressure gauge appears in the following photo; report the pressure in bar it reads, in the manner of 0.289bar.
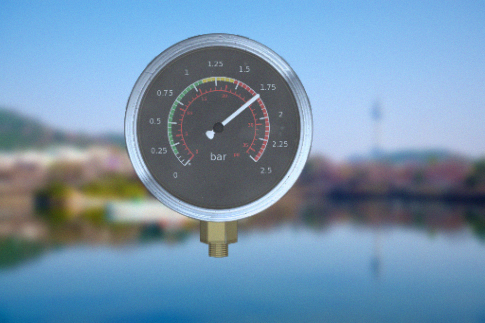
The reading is 1.75bar
